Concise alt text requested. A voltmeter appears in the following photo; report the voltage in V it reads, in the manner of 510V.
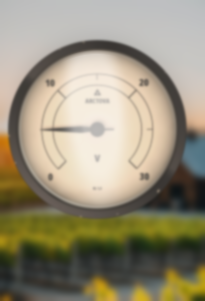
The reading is 5V
